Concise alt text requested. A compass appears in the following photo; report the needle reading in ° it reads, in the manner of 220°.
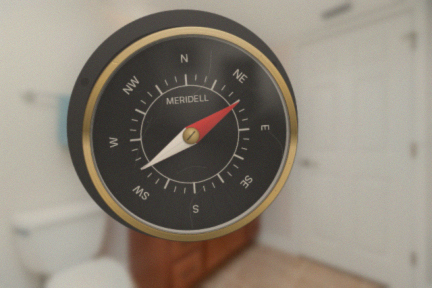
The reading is 60°
